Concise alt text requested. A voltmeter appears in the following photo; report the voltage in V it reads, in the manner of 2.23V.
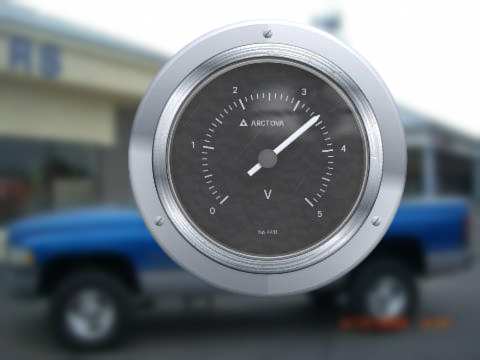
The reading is 3.4V
